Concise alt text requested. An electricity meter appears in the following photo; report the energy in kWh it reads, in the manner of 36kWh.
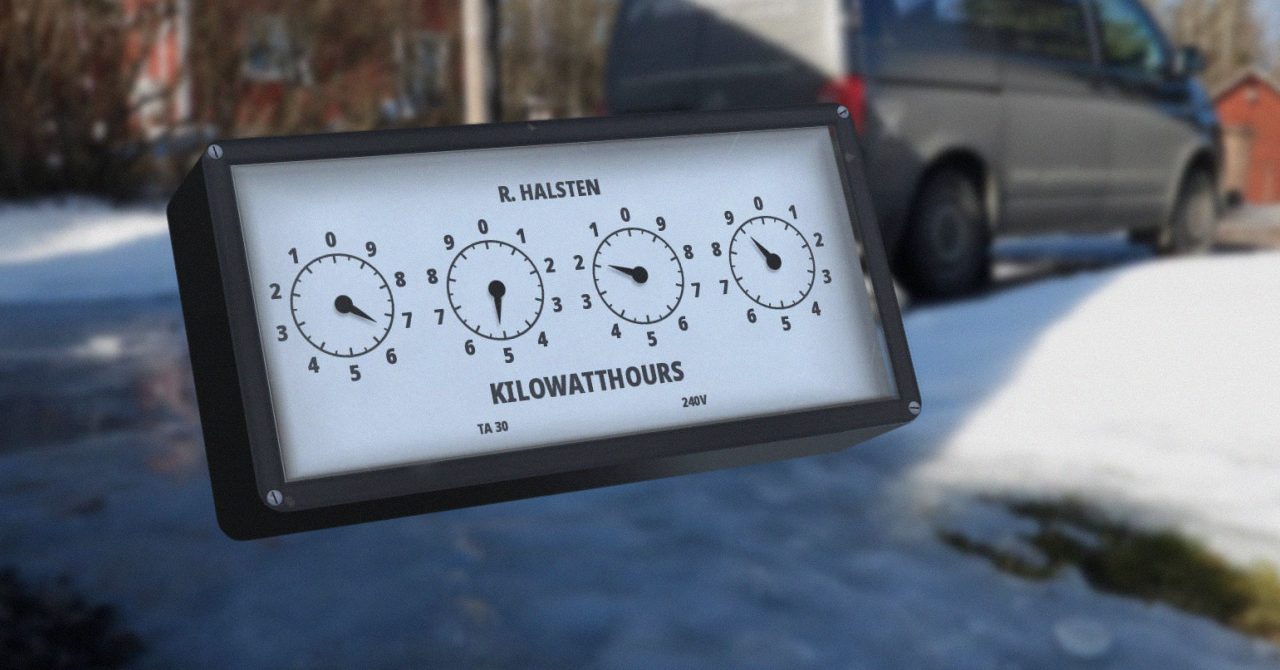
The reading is 6519kWh
